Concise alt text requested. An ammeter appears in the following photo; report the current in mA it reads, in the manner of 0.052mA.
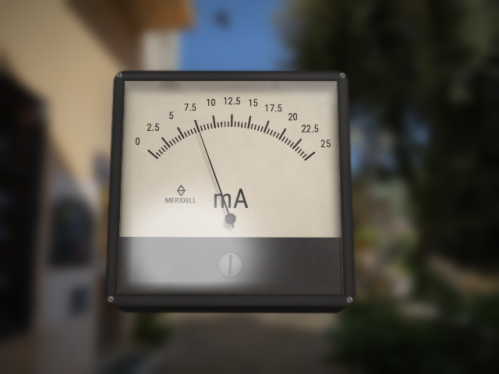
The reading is 7.5mA
